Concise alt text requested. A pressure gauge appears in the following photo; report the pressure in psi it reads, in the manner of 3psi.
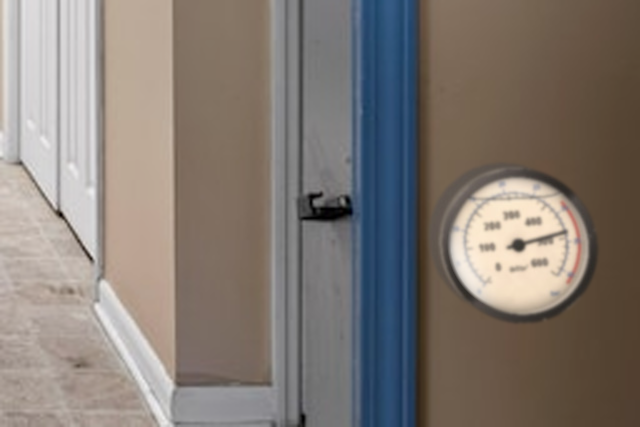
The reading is 480psi
